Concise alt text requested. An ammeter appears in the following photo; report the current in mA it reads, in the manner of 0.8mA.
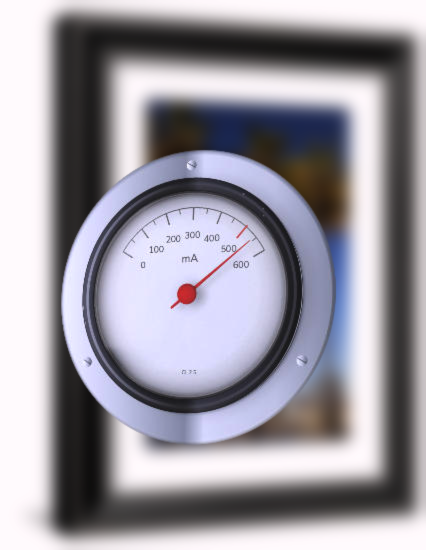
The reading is 550mA
